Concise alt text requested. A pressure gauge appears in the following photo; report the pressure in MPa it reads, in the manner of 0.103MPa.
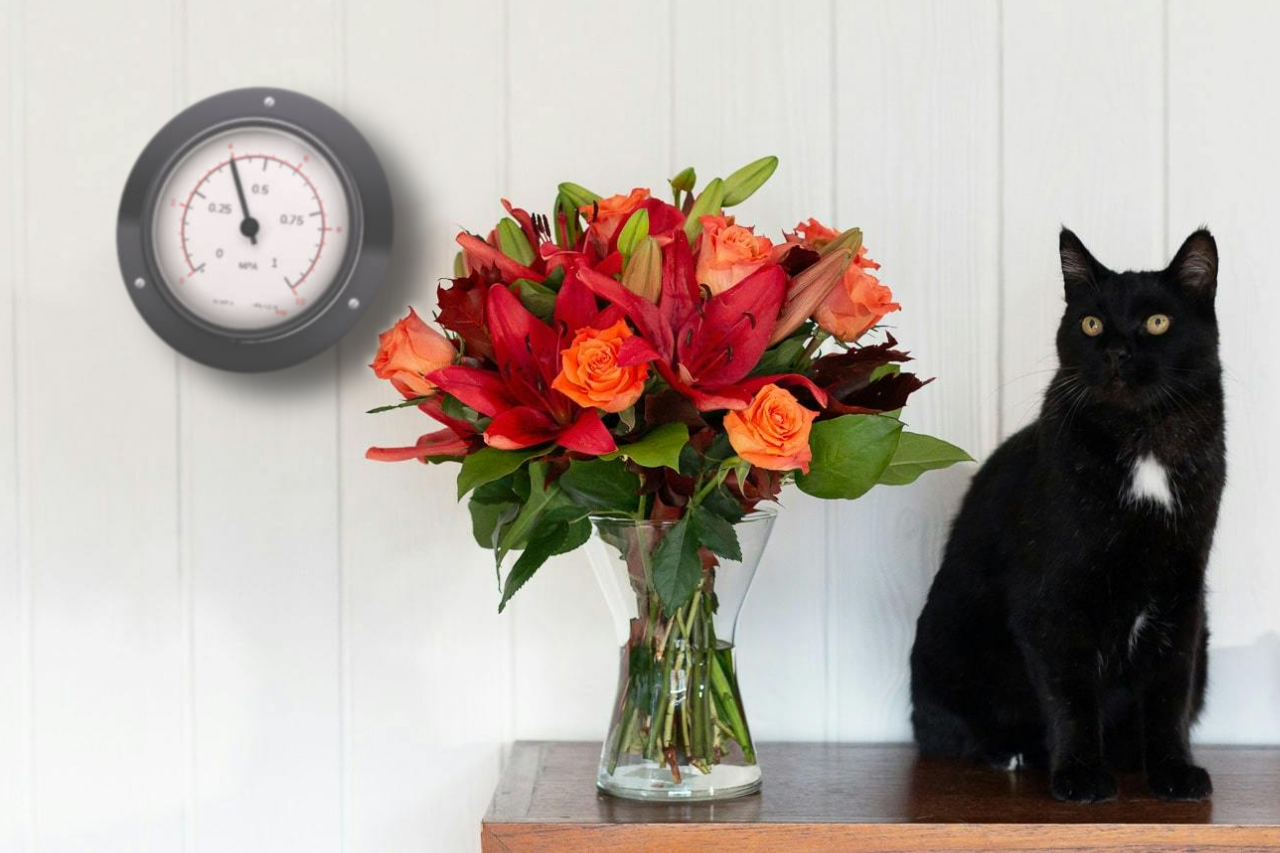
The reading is 0.4MPa
